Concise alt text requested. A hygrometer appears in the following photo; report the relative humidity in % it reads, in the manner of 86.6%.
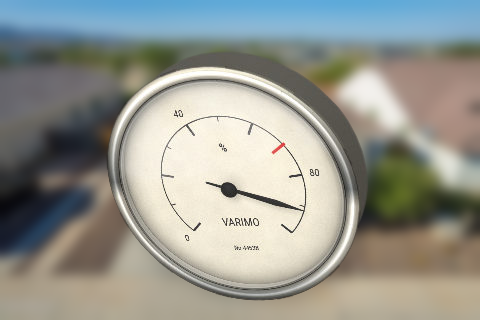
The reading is 90%
